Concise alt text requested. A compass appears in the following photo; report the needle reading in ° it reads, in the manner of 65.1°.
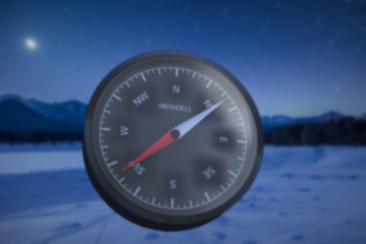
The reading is 230°
